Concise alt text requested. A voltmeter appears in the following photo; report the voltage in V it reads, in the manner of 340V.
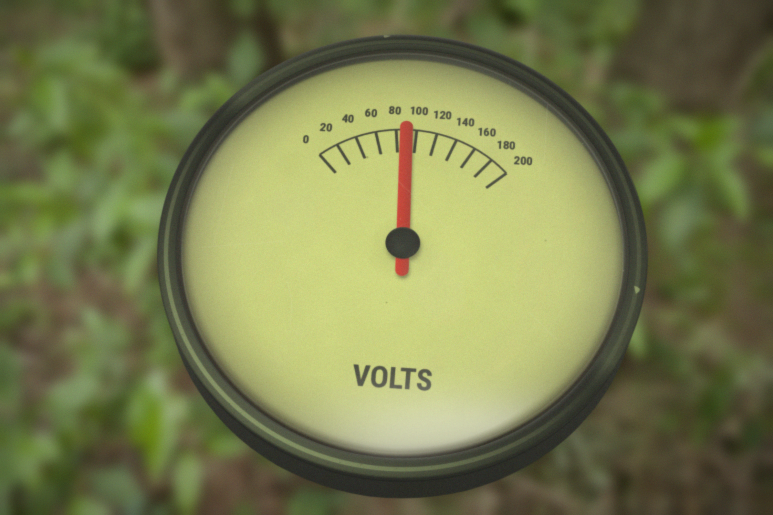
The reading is 90V
